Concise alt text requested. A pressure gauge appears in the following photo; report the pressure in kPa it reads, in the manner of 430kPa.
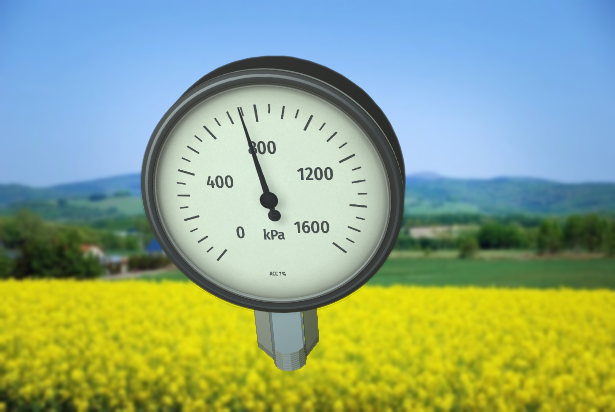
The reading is 750kPa
